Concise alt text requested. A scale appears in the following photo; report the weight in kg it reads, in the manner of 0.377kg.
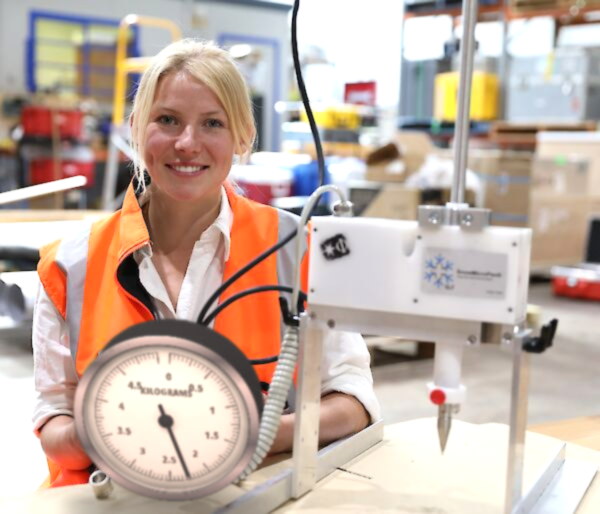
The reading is 2.25kg
